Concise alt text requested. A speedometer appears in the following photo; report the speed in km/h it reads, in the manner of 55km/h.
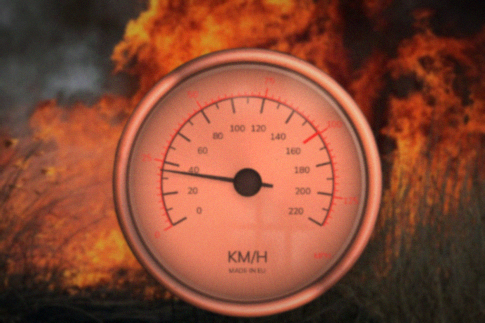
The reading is 35km/h
